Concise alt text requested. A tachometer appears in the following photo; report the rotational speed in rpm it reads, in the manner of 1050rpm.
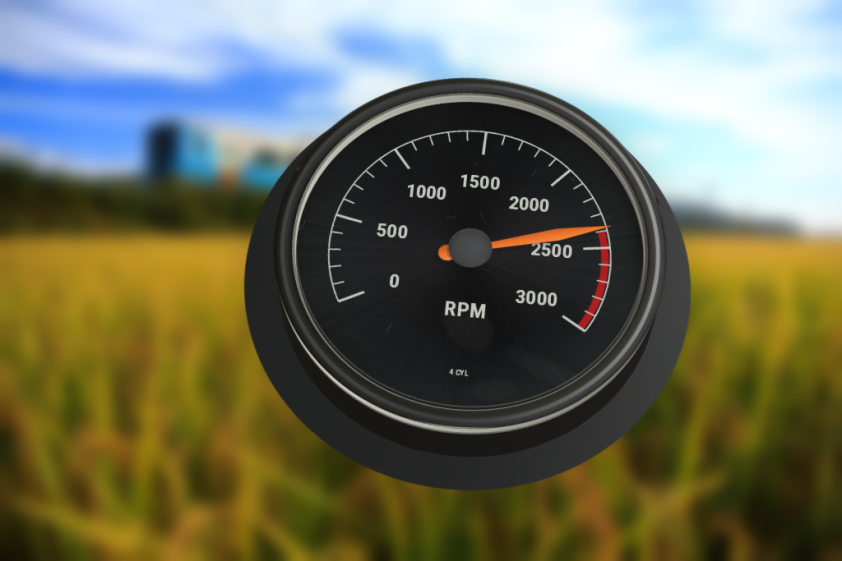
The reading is 2400rpm
